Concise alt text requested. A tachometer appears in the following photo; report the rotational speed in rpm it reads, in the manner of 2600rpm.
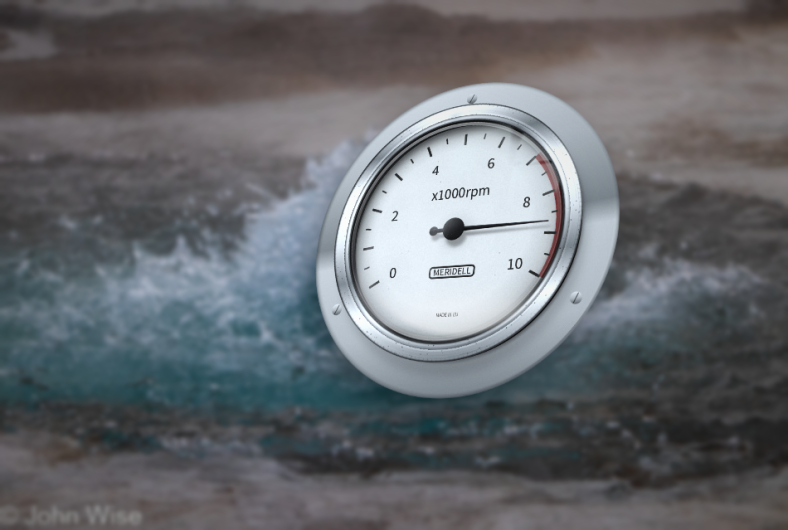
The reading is 8750rpm
